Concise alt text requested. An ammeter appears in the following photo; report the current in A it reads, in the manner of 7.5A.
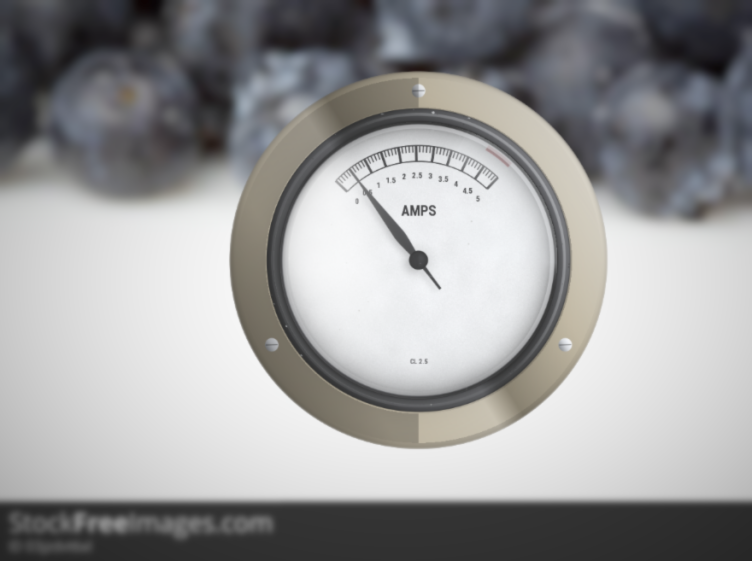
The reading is 0.5A
